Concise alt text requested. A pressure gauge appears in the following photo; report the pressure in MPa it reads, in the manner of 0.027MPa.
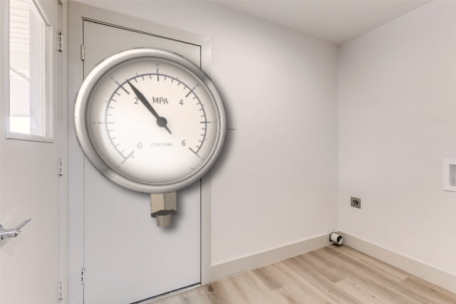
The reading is 2.2MPa
